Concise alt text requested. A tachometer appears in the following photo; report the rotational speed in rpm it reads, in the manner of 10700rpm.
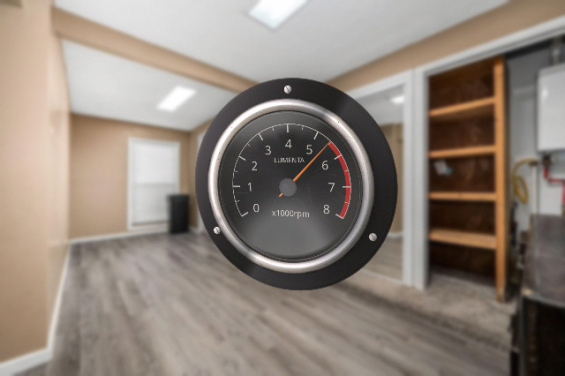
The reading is 5500rpm
